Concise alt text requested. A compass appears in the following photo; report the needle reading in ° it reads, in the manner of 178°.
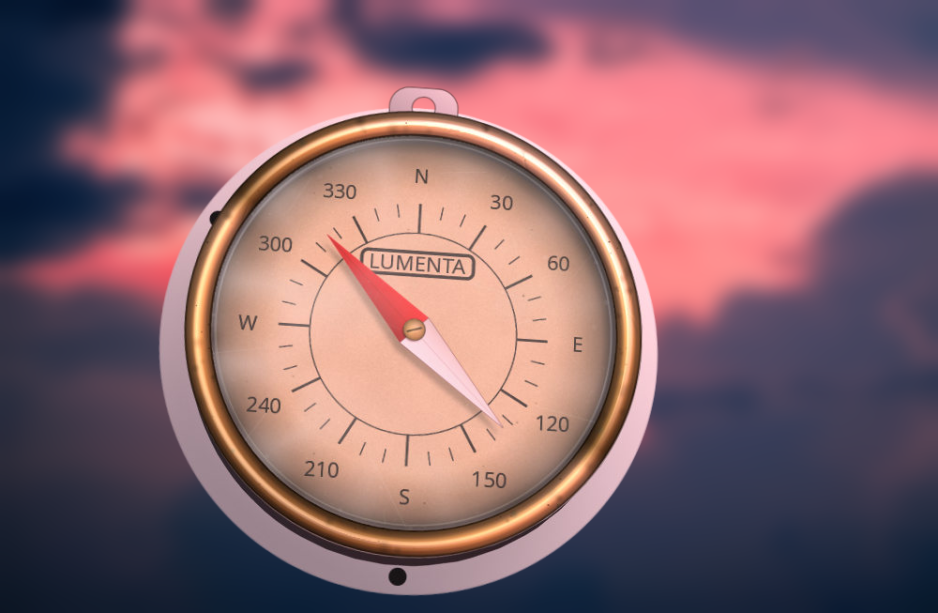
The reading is 315°
